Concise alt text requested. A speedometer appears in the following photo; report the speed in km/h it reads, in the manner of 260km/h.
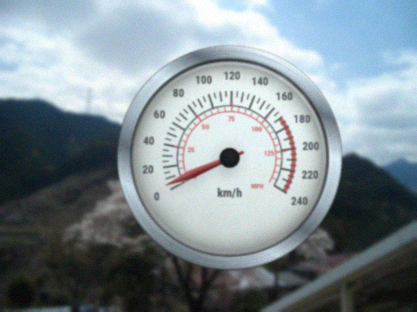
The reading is 5km/h
